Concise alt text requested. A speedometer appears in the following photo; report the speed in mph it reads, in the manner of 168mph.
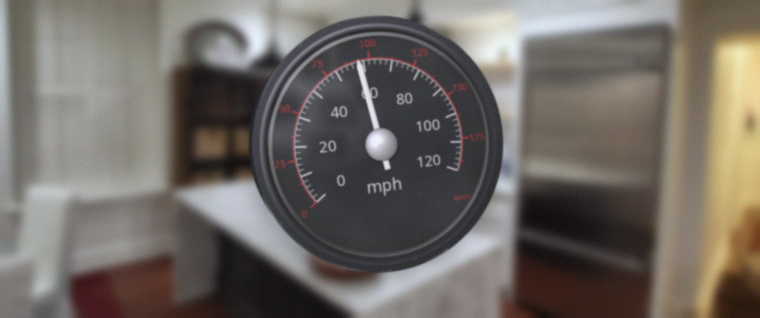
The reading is 58mph
